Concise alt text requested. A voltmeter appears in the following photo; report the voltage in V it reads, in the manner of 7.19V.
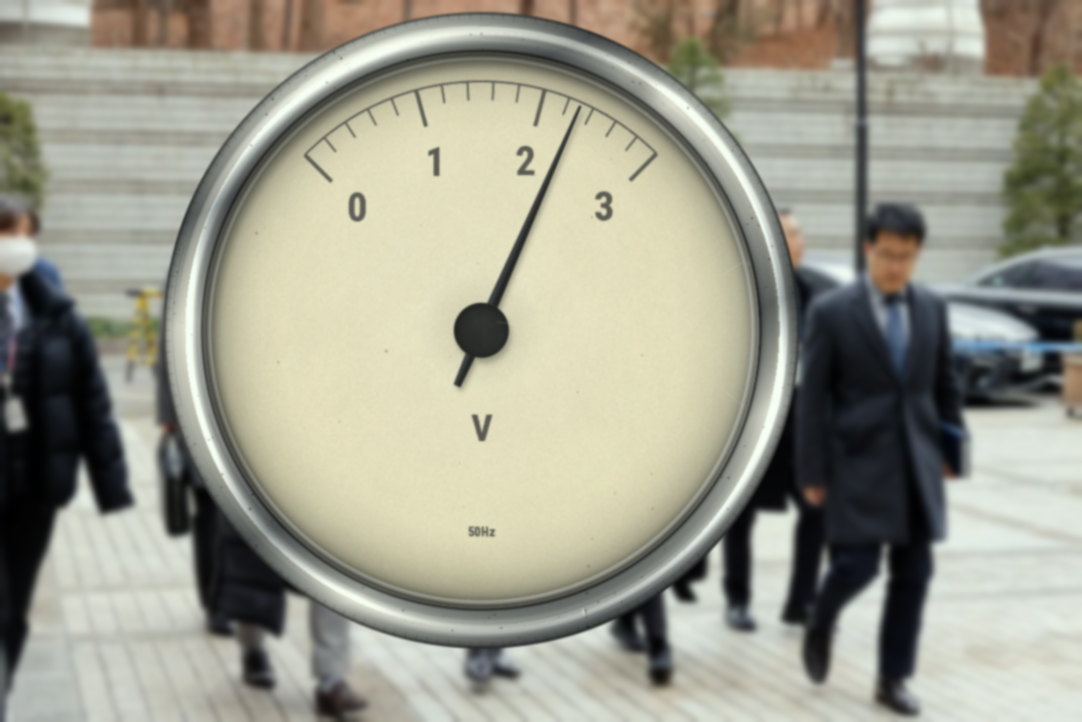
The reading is 2.3V
